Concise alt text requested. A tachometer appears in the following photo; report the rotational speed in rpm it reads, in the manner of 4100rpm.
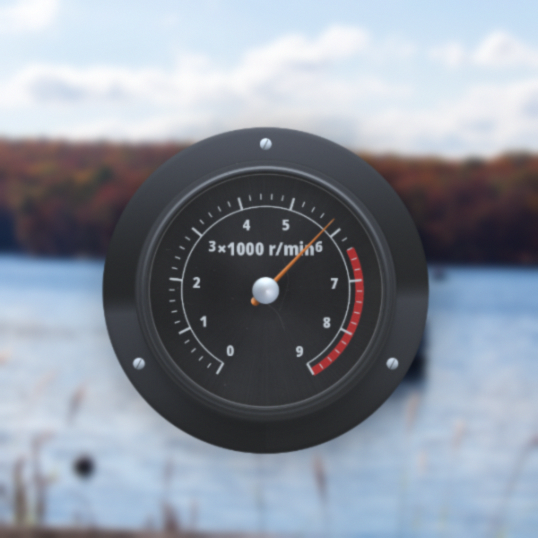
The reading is 5800rpm
